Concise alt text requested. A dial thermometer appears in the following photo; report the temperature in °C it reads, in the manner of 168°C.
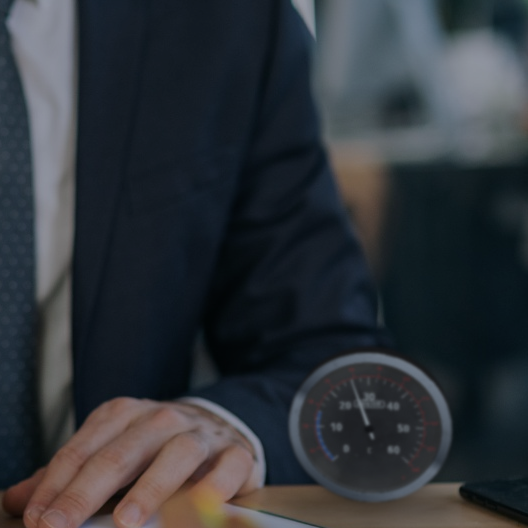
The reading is 26°C
